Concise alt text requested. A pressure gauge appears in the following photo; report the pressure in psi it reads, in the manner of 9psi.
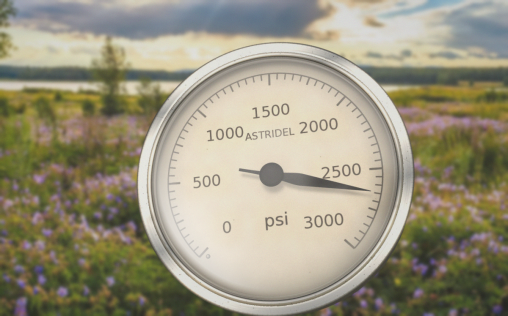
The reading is 2650psi
